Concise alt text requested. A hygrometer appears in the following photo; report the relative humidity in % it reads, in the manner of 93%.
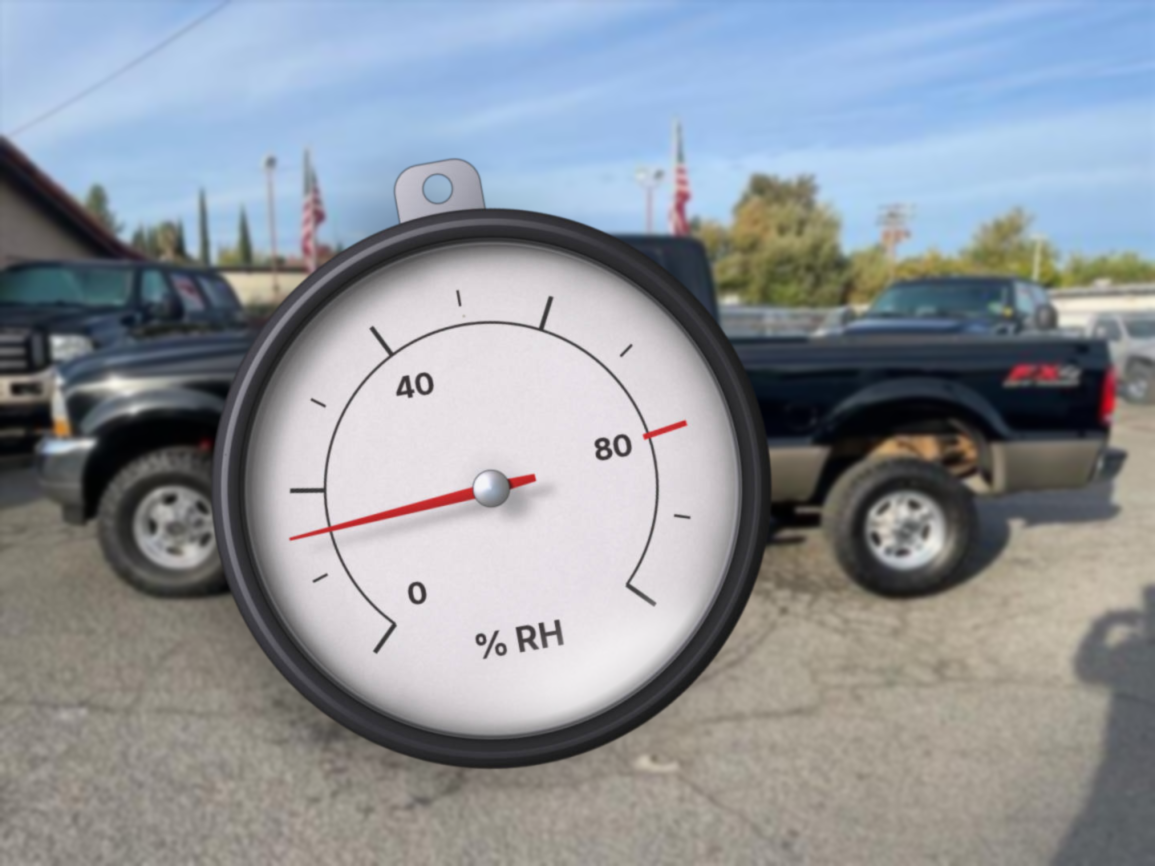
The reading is 15%
